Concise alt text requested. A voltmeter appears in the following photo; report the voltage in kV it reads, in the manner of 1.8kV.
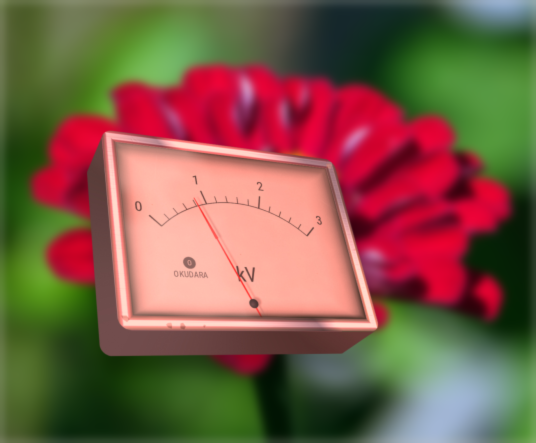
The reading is 0.8kV
